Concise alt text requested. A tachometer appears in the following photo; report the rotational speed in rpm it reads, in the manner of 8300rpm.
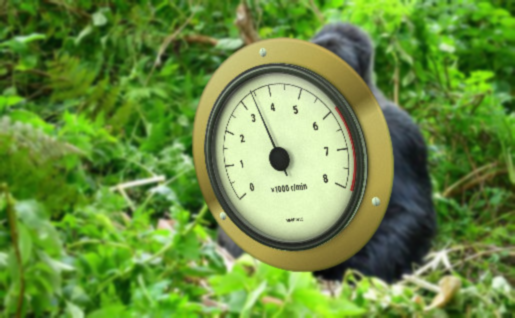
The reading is 3500rpm
